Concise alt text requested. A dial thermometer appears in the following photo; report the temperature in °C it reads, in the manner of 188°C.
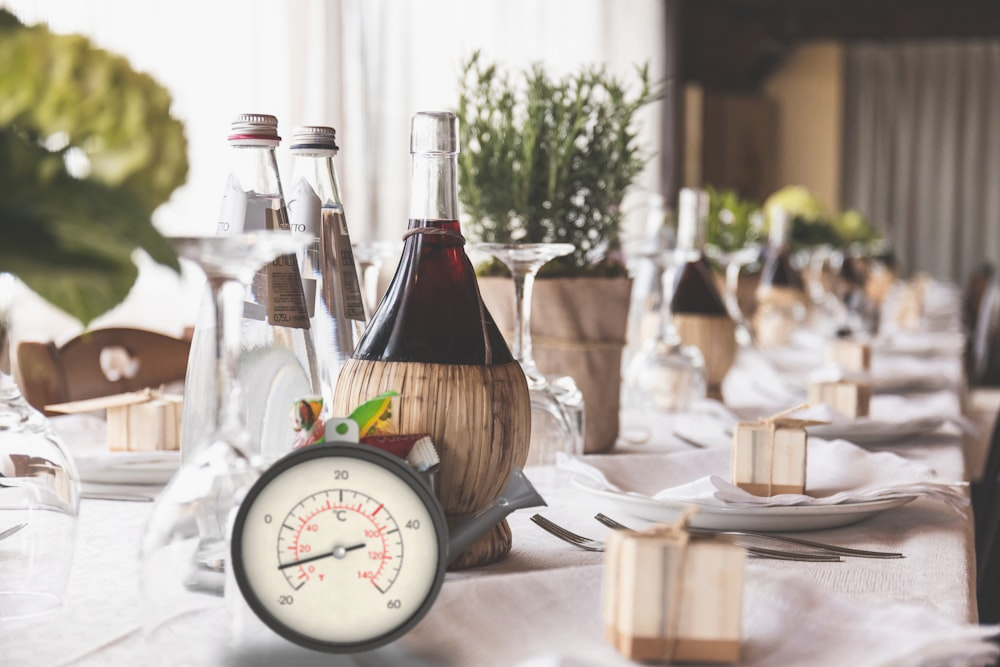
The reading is -12°C
